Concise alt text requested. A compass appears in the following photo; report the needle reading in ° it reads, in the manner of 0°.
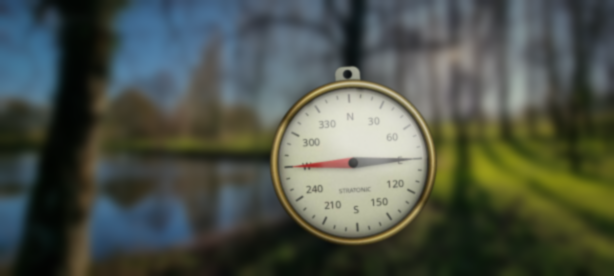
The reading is 270°
